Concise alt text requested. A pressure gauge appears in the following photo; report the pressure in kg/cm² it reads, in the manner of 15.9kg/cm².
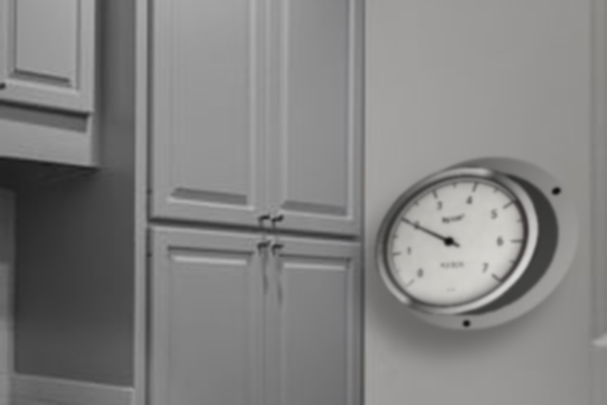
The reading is 2kg/cm²
